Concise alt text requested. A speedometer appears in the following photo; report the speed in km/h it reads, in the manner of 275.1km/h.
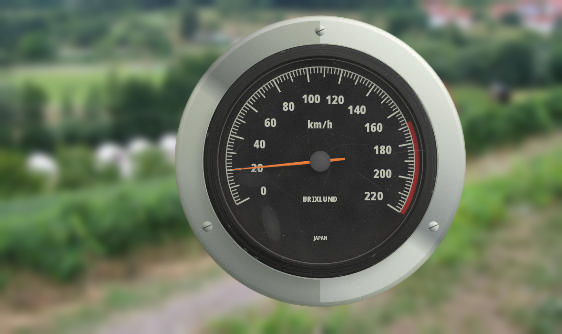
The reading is 20km/h
